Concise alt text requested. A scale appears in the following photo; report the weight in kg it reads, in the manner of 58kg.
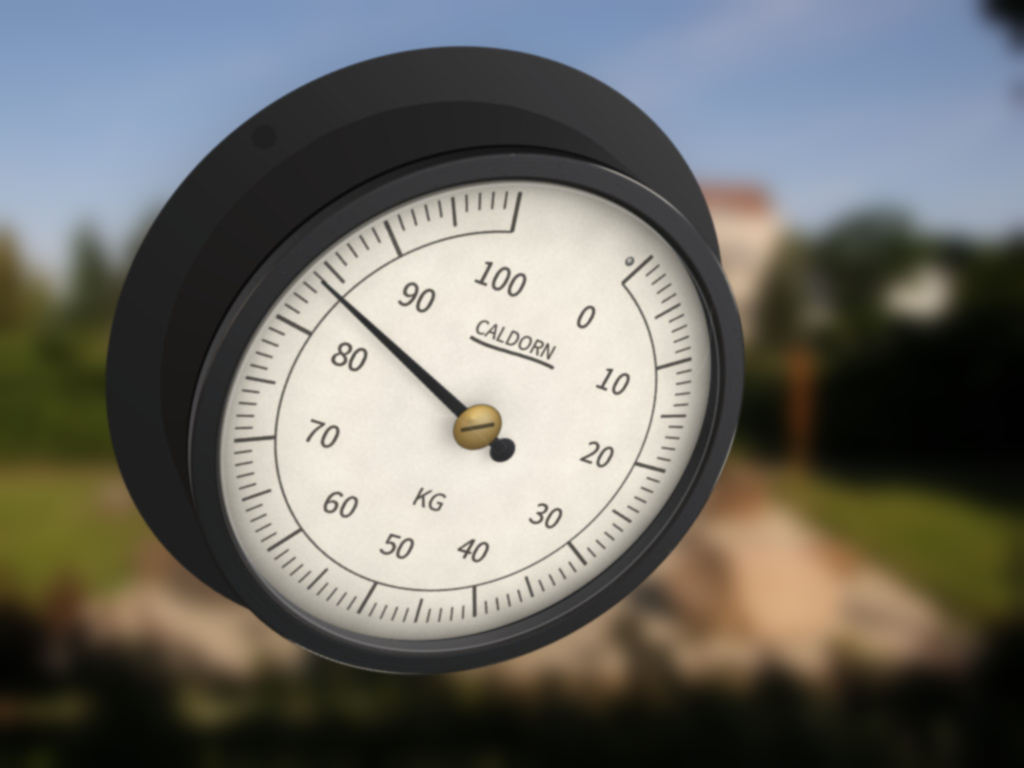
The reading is 84kg
